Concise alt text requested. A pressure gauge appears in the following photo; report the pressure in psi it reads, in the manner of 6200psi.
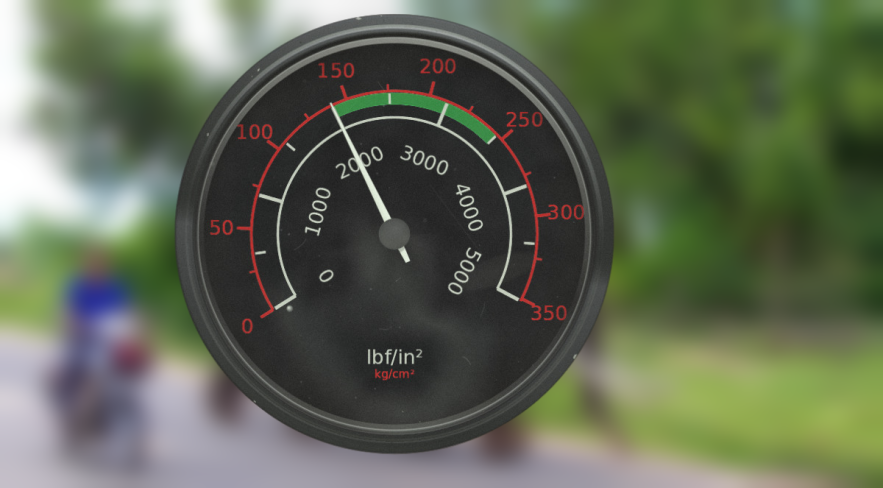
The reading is 2000psi
